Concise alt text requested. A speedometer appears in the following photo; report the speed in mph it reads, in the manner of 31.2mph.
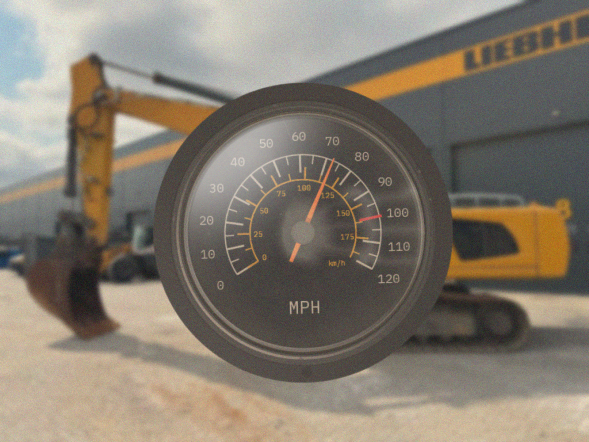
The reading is 72.5mph
